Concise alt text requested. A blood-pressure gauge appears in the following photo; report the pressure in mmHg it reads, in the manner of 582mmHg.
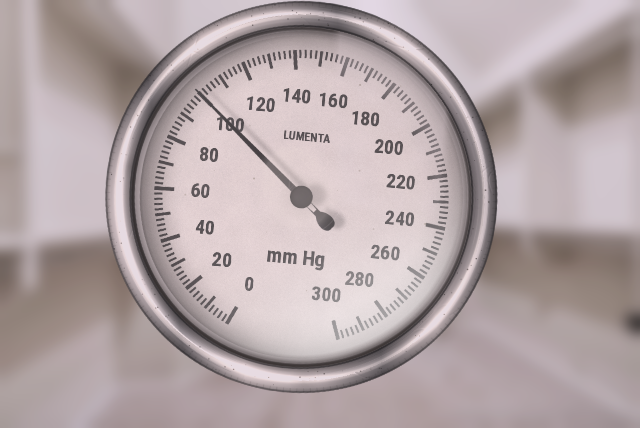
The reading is 100mmHg
